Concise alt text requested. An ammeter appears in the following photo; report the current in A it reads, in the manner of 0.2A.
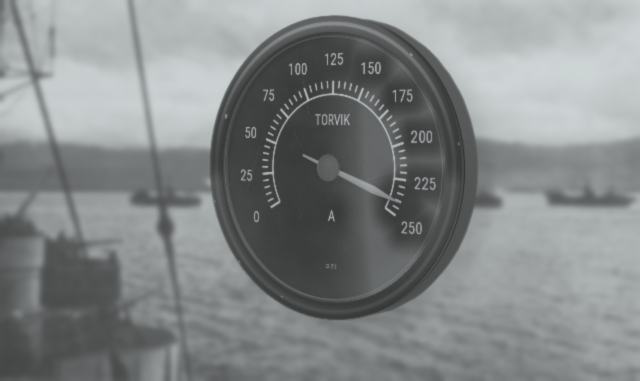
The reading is 240A
